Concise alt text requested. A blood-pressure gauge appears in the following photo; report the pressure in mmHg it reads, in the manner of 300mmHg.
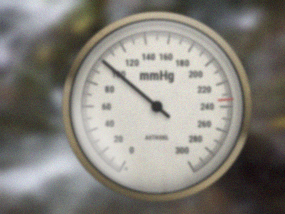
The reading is 100mmHg
